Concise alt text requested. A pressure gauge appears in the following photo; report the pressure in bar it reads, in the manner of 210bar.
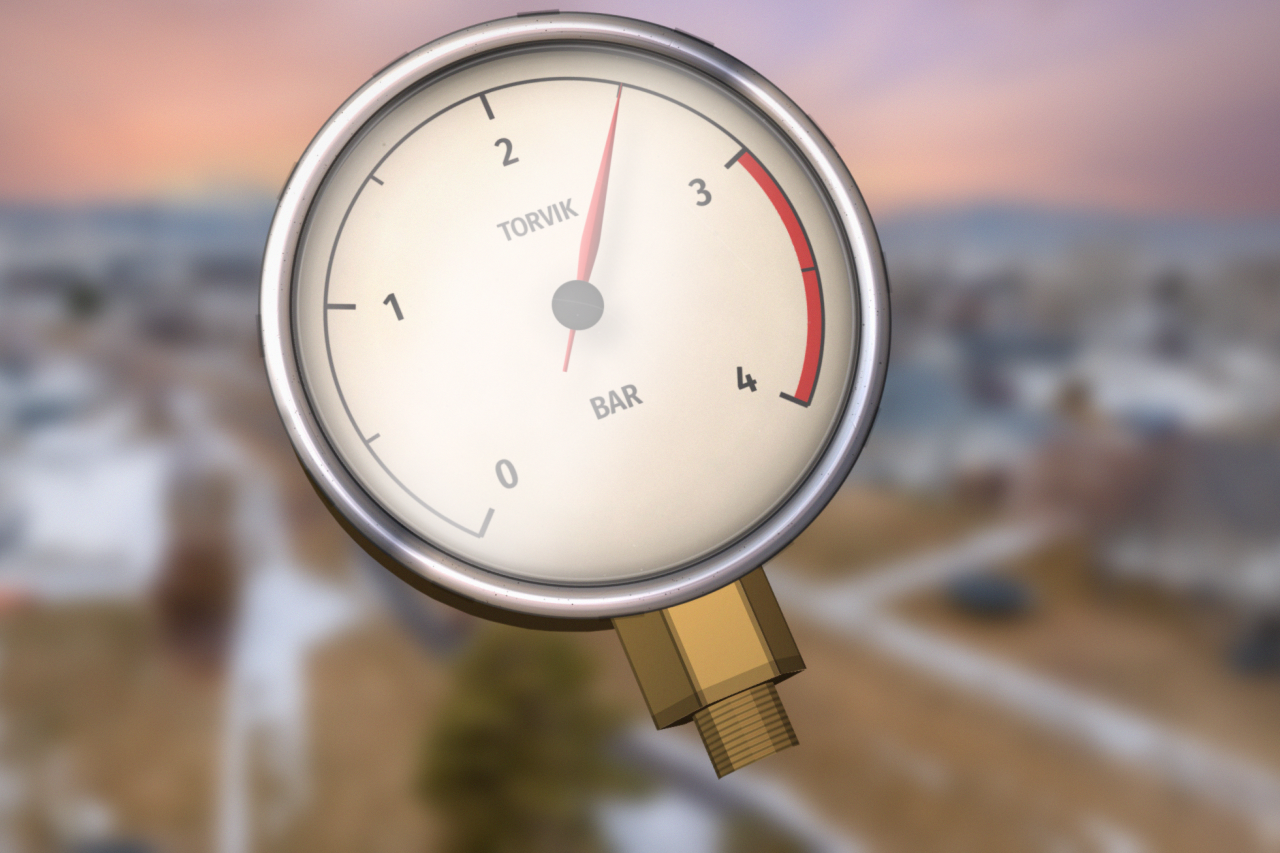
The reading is 2.5bar
